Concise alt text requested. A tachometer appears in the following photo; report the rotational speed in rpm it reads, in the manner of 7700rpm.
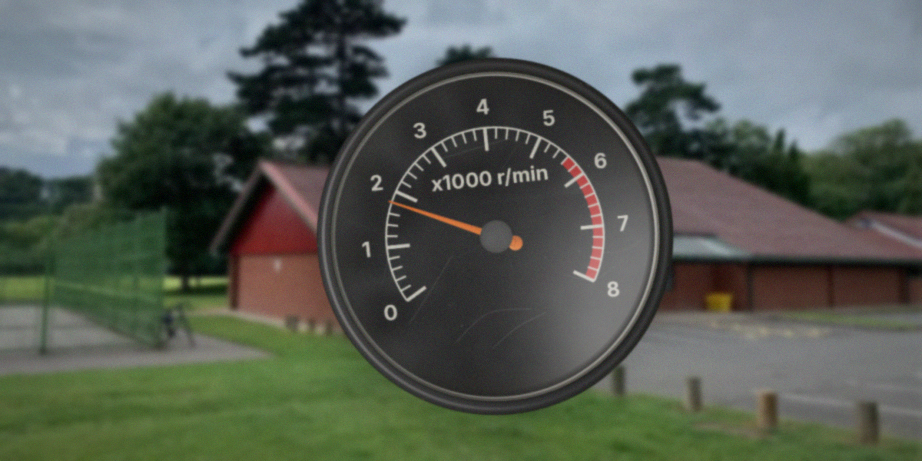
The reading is 1800rpm
